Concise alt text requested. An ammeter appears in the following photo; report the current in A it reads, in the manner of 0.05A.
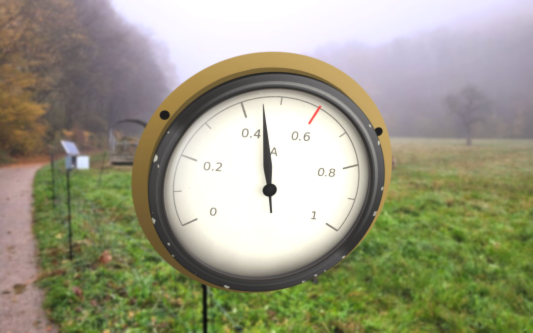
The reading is 0.45A
